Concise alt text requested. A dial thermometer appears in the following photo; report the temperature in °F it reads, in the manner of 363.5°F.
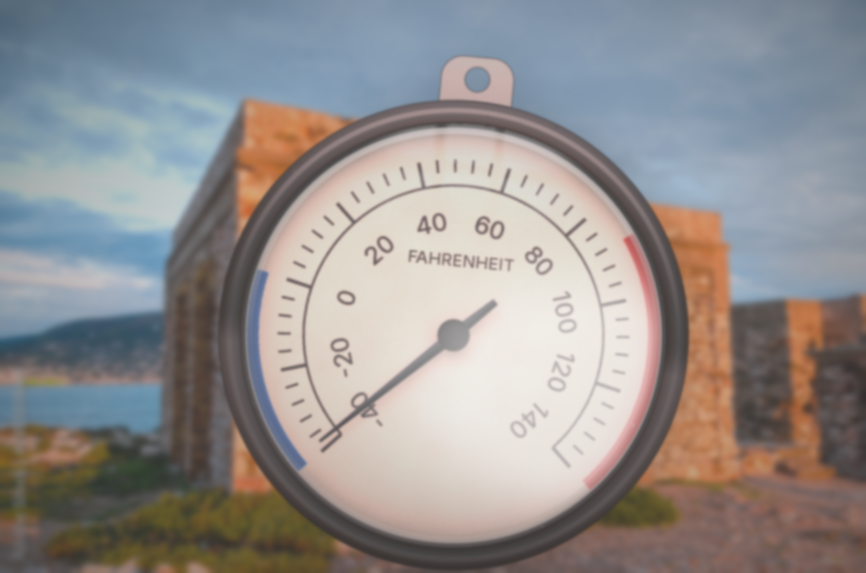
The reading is -38°F
